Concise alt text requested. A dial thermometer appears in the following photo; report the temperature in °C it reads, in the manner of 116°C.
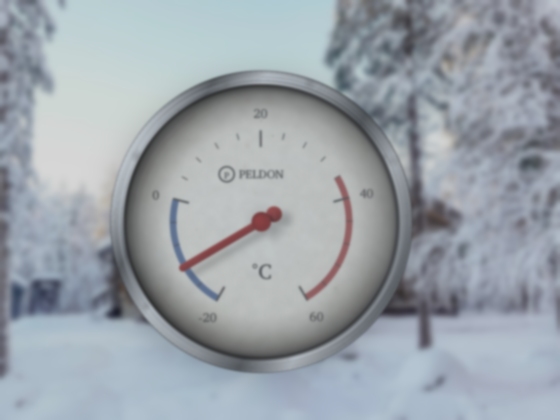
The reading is -12°C
